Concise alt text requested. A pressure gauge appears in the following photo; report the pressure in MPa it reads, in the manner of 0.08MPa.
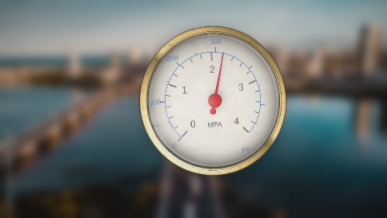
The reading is 2.2MPa
